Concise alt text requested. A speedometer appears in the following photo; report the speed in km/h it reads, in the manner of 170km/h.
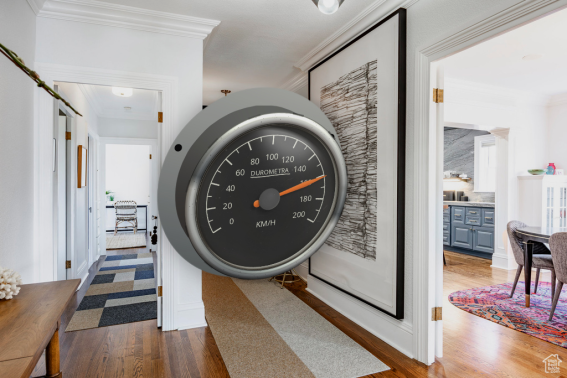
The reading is 160km/h
